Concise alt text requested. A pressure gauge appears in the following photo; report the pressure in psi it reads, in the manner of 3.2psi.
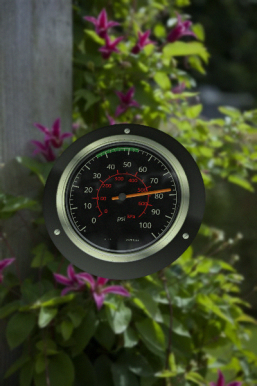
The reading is 78psi
